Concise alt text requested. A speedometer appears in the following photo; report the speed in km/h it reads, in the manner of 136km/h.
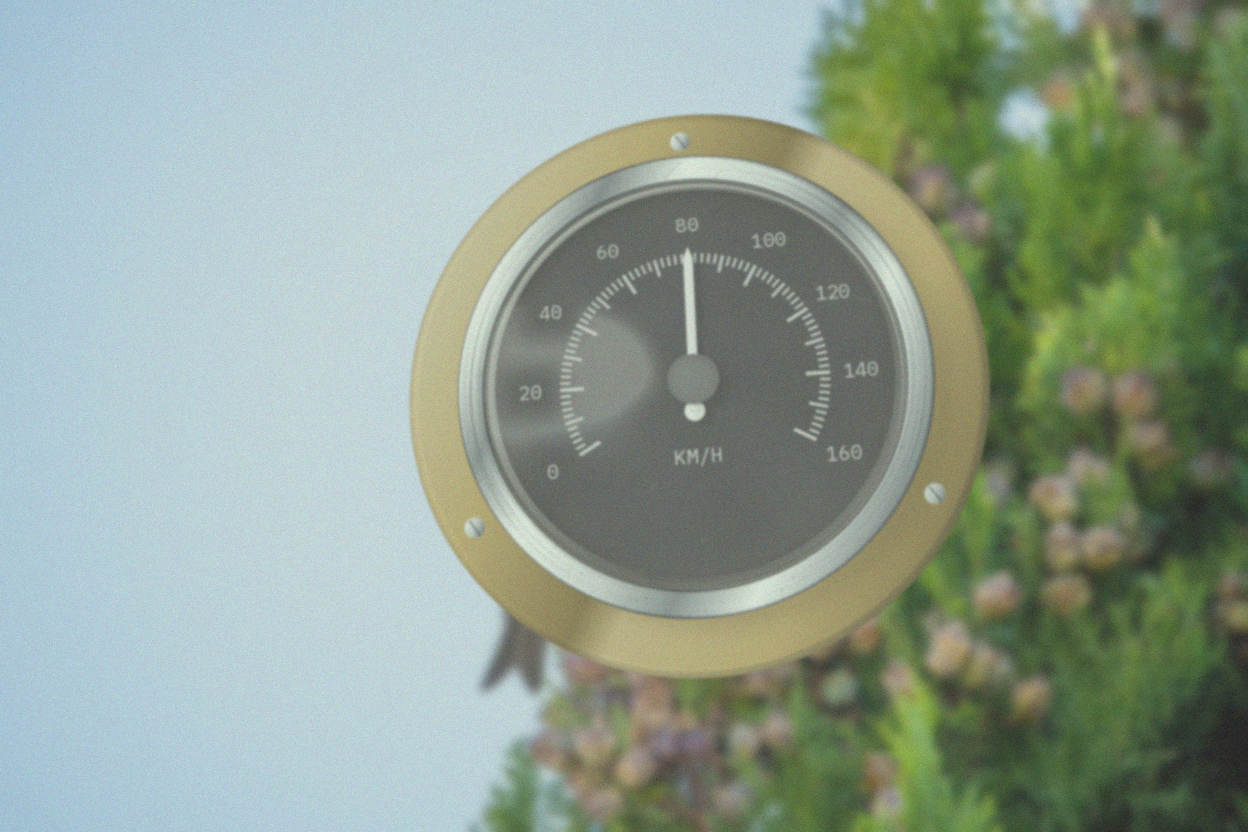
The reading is 80km/h
